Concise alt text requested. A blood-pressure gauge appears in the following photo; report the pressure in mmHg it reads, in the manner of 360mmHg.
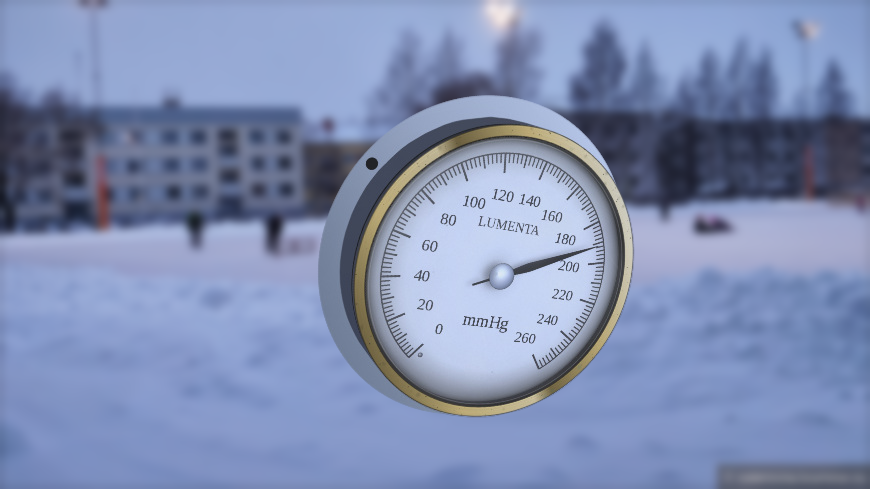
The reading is 190mmHg
